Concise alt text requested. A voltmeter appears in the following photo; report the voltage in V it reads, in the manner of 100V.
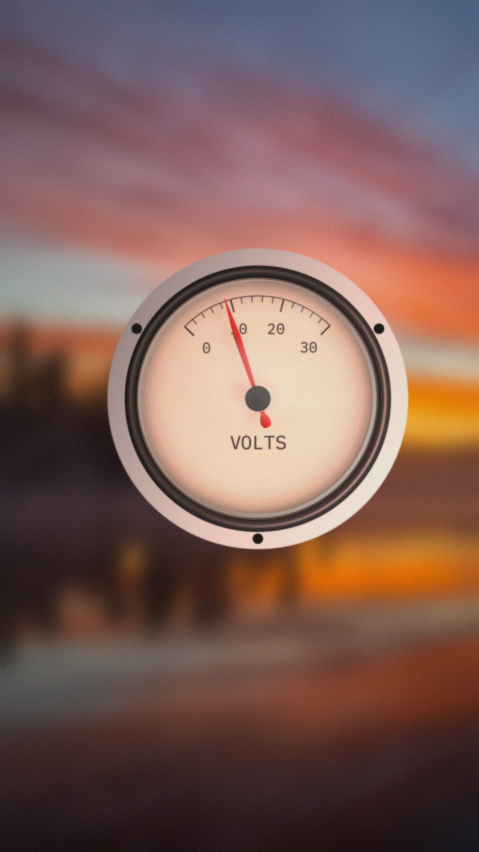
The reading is 9V
